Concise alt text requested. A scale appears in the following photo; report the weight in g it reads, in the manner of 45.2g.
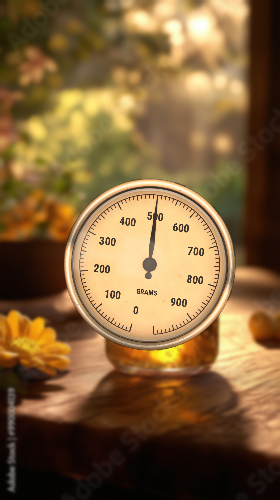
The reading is 500g
